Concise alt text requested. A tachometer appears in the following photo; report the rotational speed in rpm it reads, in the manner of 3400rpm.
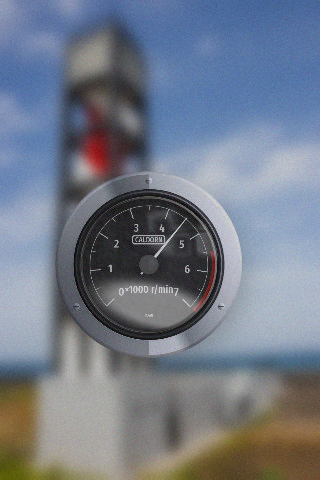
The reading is 4500rpm
